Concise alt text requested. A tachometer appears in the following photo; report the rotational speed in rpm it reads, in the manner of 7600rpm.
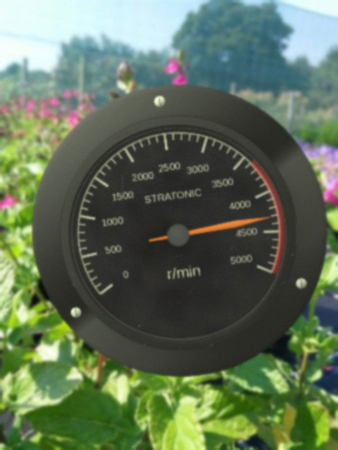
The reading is 4300rpm
